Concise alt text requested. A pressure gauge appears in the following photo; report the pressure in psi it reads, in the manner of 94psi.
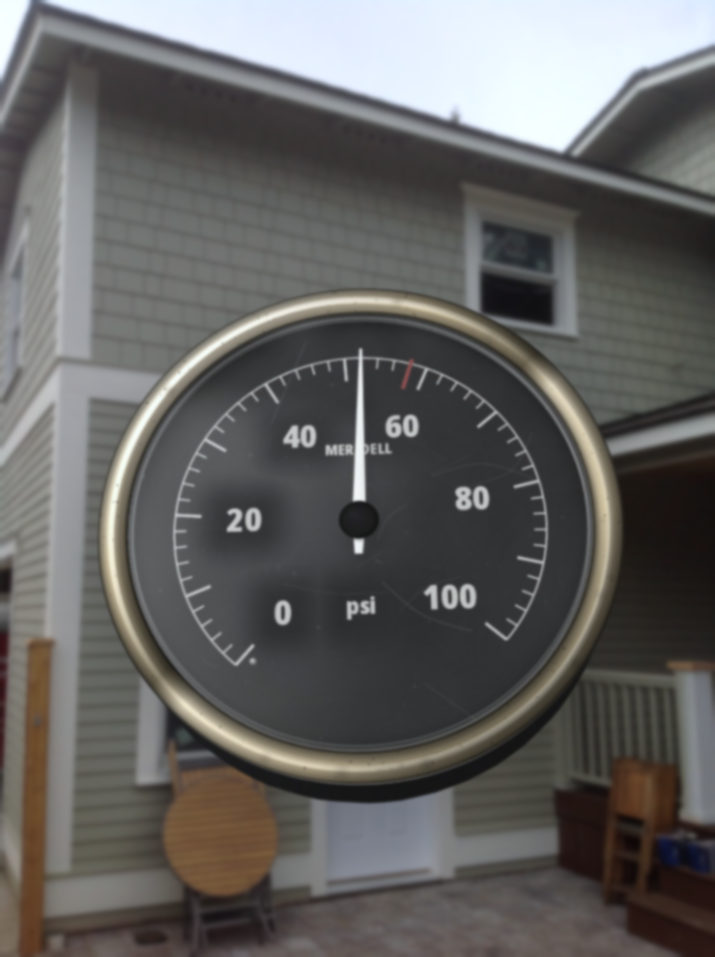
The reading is 52psi
